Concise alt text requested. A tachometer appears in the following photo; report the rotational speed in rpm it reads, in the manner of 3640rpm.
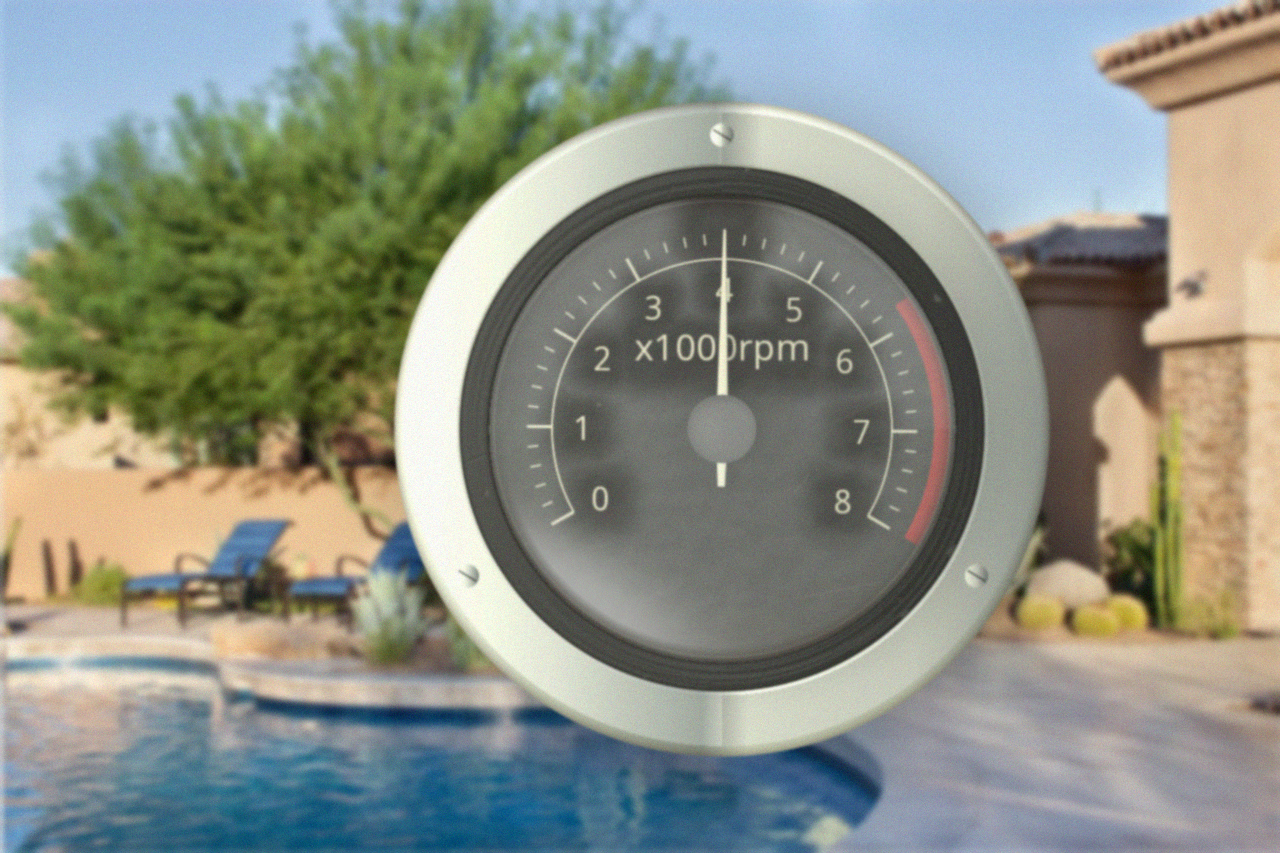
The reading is 4000rpm
